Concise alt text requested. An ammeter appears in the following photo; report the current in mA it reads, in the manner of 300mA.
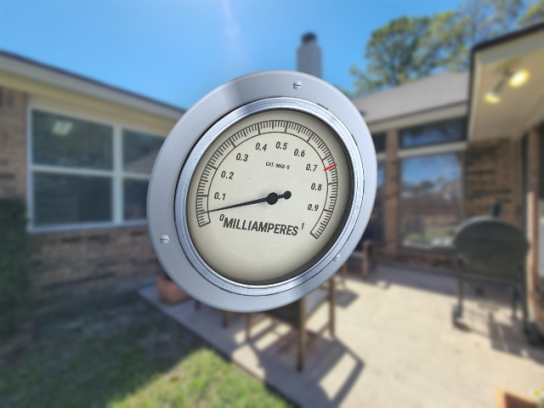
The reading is 0.05mA
